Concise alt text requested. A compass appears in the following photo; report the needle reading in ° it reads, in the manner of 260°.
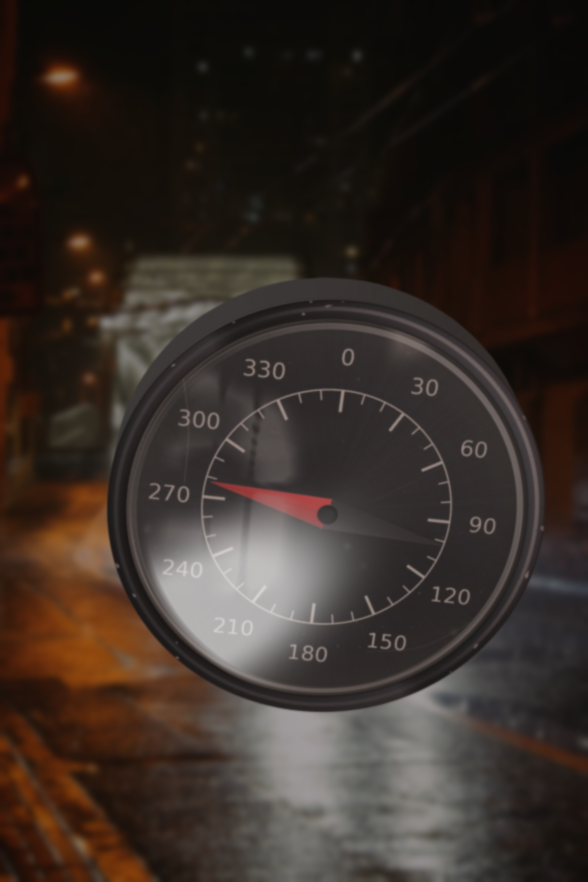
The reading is 280°
